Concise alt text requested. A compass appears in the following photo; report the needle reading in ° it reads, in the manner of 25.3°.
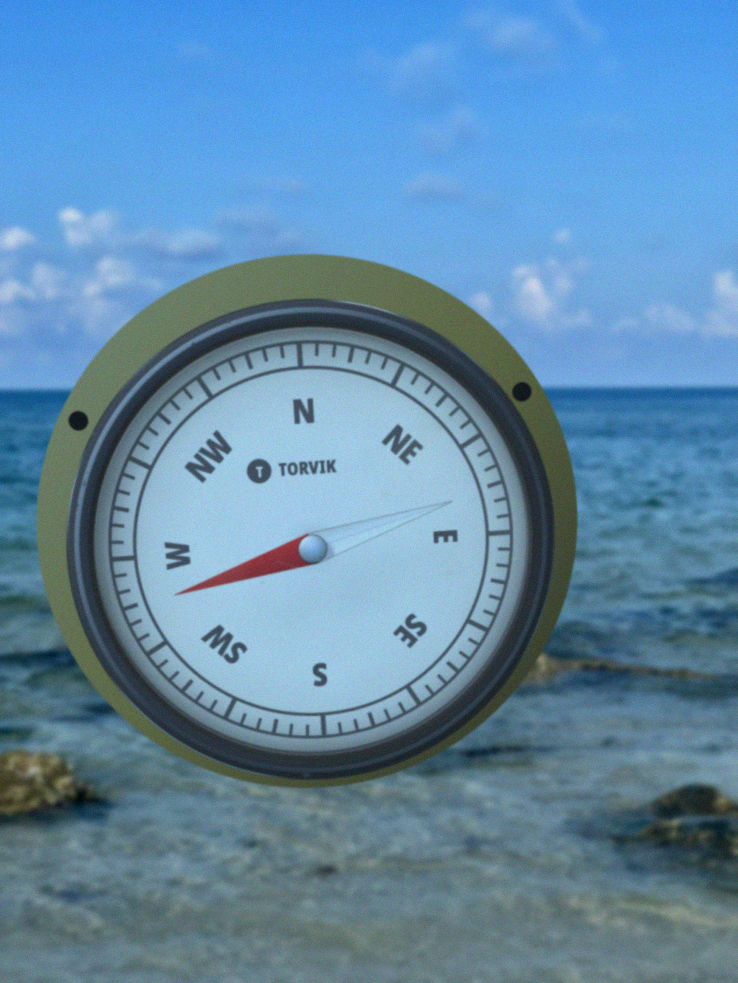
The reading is 255°
